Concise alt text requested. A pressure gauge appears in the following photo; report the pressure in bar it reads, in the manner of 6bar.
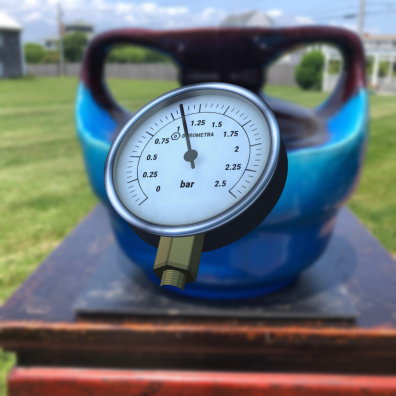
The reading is 1.1bar
